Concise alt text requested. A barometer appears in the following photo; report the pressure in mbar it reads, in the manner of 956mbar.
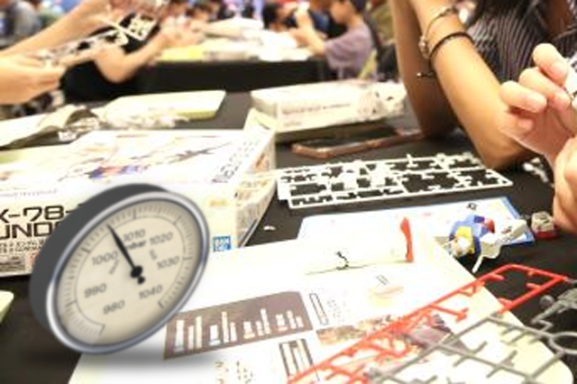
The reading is 1005mbar
